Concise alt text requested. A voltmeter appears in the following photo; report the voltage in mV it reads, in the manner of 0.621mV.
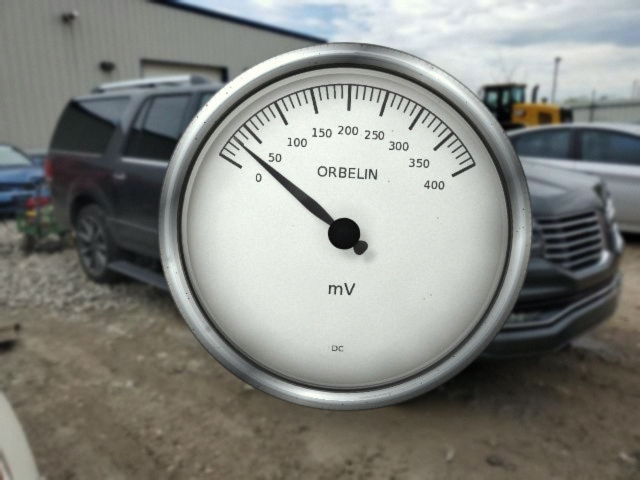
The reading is 30mV
